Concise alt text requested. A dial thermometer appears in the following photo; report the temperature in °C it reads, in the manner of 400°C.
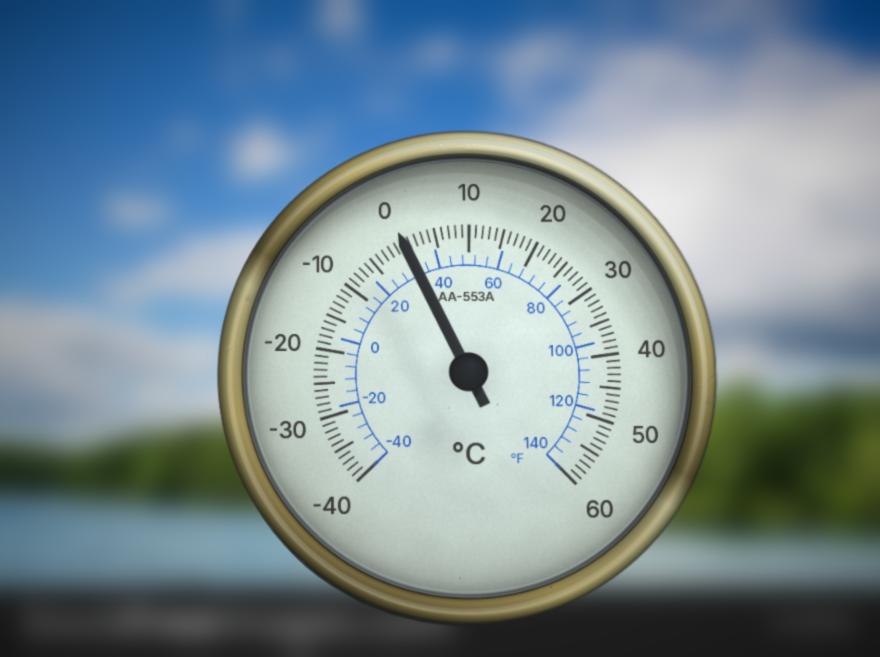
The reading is 0°C
